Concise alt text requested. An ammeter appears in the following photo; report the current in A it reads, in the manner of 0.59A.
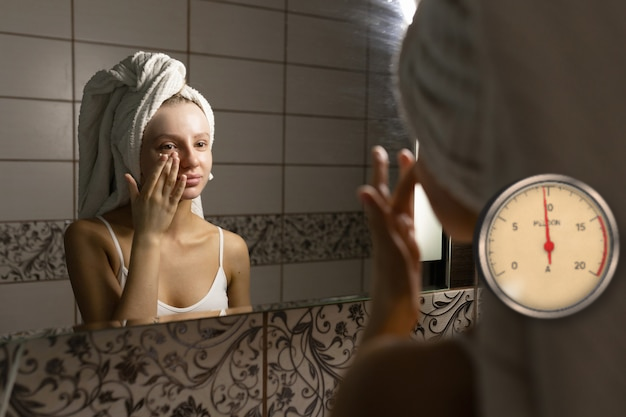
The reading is 9.5A
